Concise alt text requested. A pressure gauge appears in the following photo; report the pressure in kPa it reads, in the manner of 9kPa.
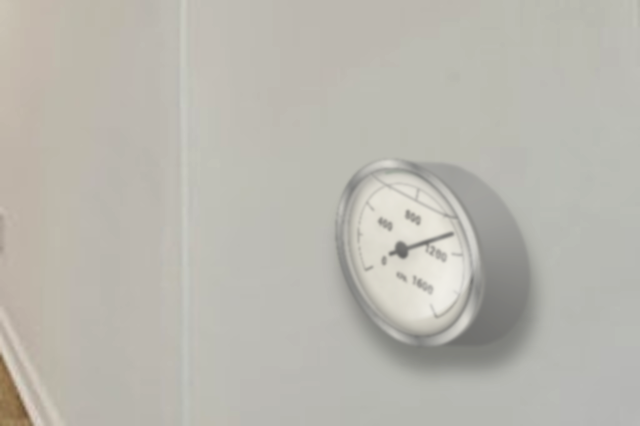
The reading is 1100kPa
